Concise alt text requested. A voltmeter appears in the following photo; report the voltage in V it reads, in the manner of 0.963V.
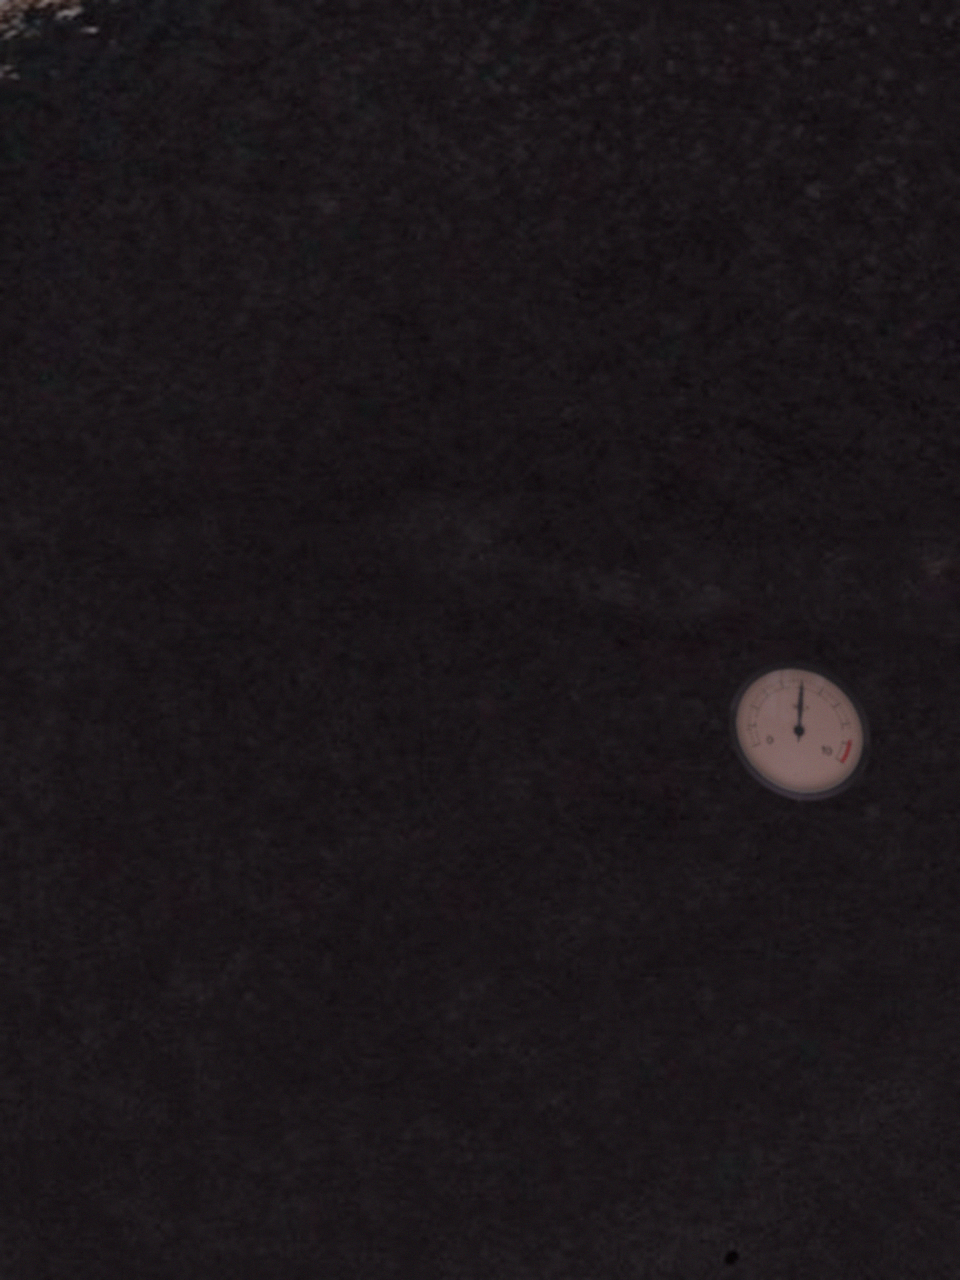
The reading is 5V
